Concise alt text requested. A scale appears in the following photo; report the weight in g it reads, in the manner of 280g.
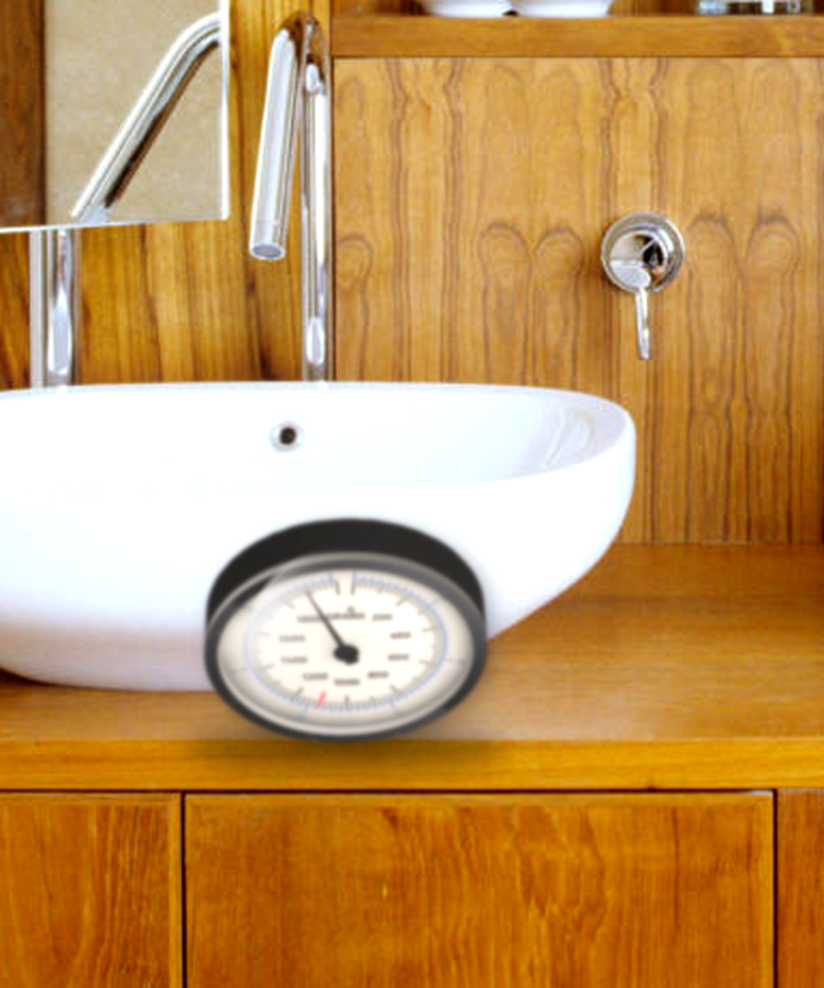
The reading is 1900g
